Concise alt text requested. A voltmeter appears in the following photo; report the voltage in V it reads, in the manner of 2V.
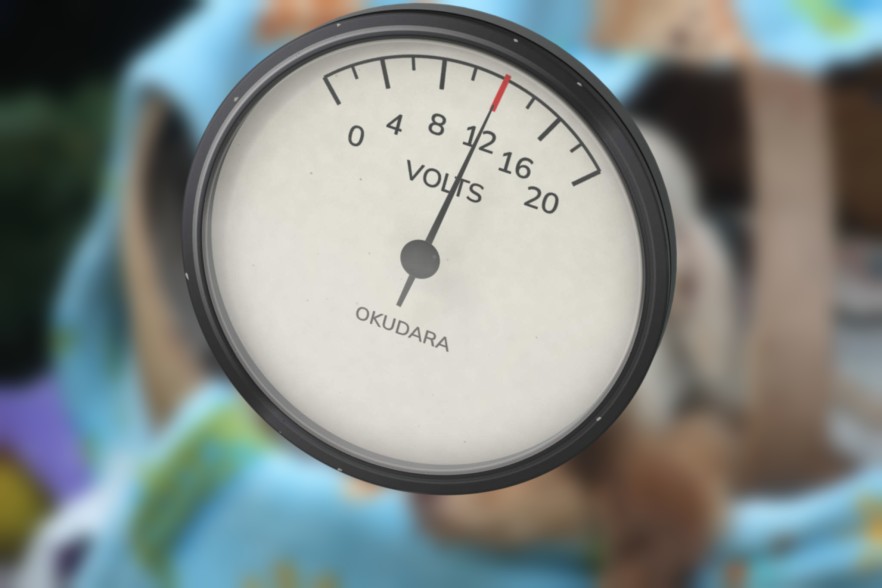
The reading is 12V
